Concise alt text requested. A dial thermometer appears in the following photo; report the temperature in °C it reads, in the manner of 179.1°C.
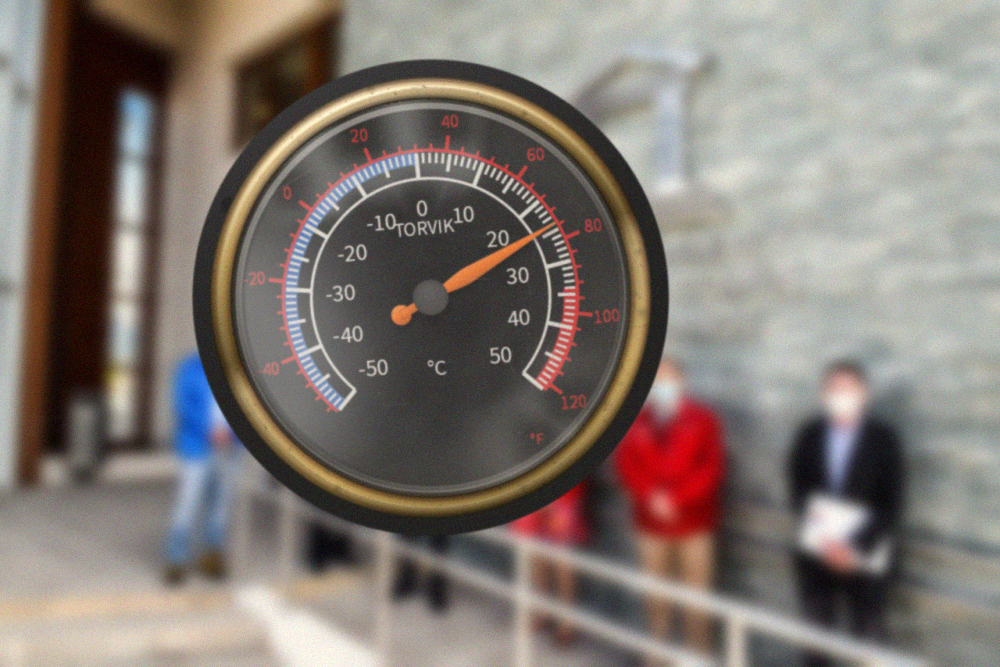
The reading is 24°C
